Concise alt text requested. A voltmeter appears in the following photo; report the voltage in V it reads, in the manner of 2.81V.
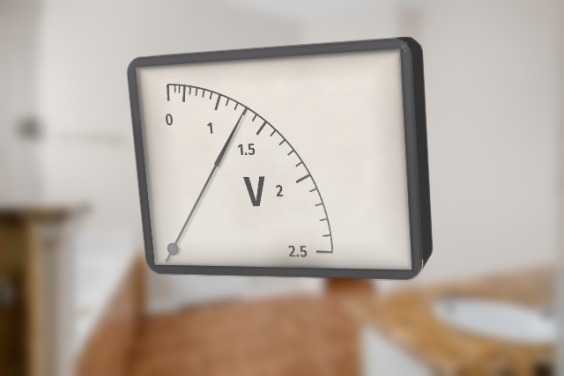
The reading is 1.3V
